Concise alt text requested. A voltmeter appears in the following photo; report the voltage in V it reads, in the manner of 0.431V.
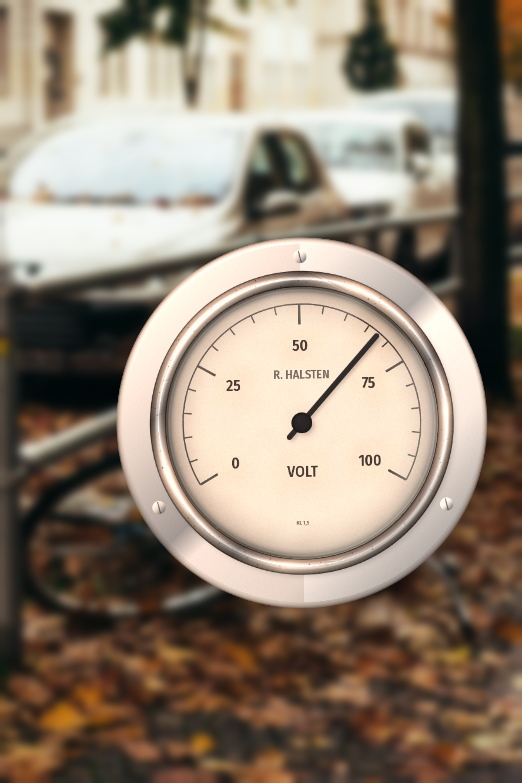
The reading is 67.5V
